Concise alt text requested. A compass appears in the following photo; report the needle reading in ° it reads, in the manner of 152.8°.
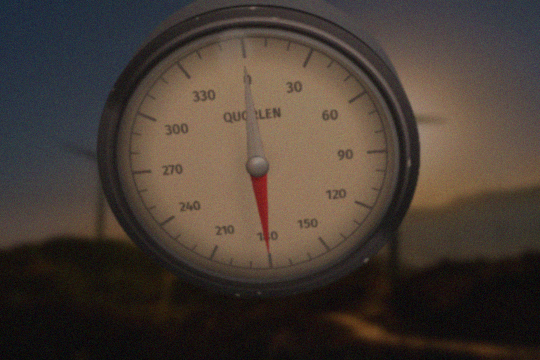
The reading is 180°
